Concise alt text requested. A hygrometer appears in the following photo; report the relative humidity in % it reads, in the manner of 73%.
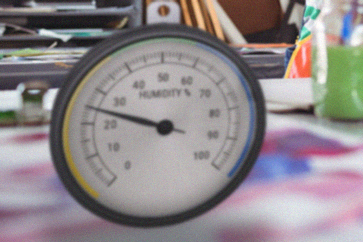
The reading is 25%
